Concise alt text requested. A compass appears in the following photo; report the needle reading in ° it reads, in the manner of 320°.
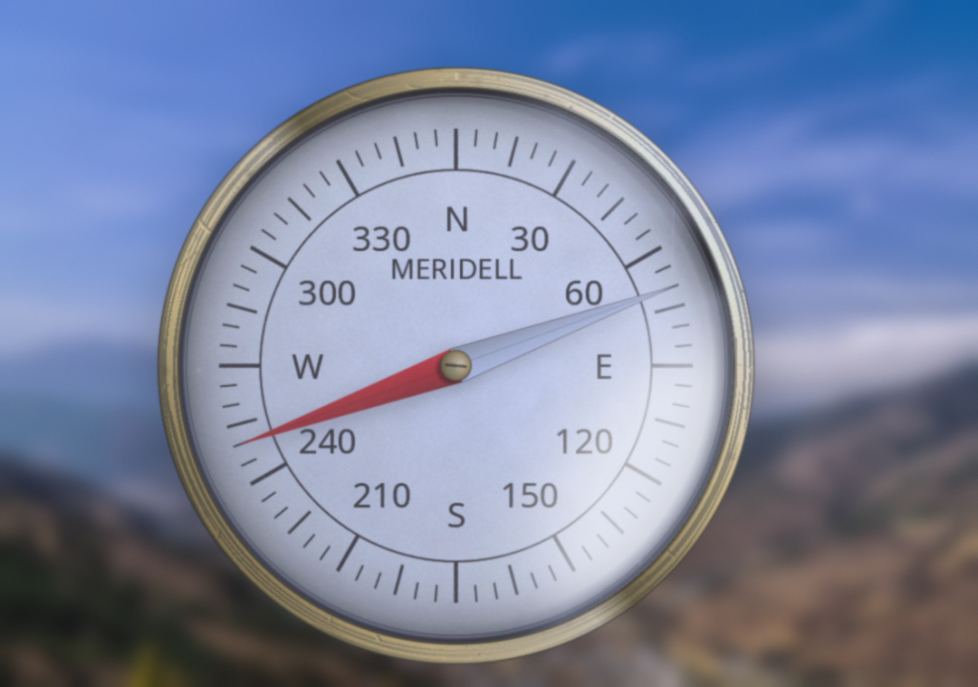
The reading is 250°
